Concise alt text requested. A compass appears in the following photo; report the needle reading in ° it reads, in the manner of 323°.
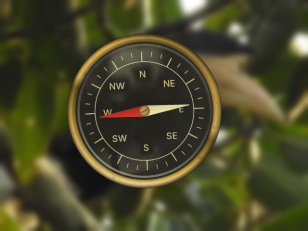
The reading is 265°
